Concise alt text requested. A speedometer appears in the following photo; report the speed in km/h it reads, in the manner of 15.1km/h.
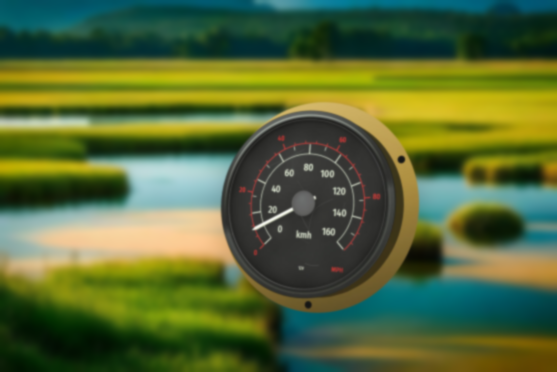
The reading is 10km/h
